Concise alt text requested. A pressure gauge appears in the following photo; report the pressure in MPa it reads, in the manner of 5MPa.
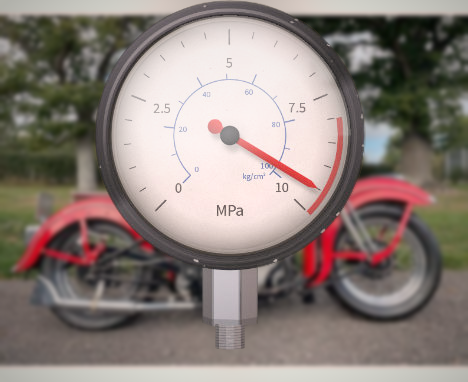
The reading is 9.5MPa
